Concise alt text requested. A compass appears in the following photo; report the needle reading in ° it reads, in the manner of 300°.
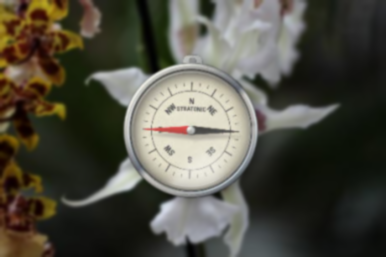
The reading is 270°
